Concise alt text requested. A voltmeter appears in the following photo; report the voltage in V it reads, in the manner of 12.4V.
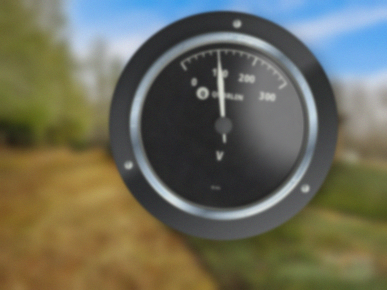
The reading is 100V
